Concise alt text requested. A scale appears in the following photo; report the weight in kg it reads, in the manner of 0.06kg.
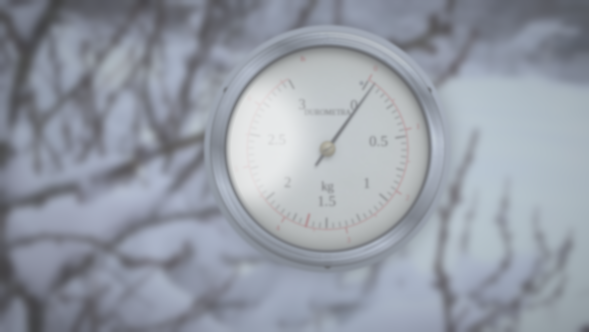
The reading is 0.05kg
